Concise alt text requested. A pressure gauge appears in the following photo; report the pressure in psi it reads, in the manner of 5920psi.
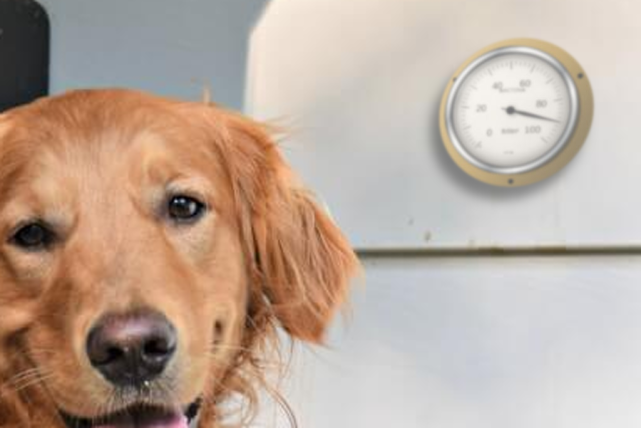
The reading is 90psi
